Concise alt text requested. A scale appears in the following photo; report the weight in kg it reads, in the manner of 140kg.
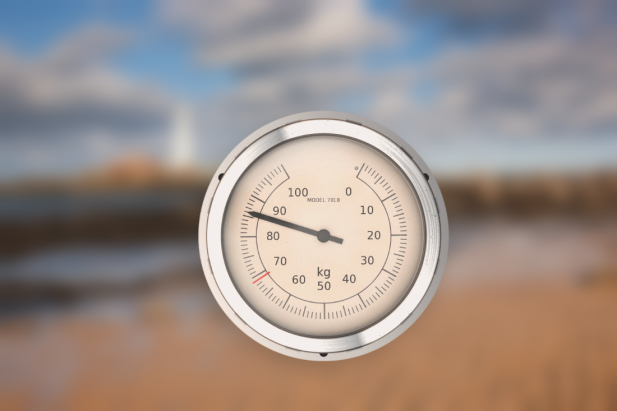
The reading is 86kg
